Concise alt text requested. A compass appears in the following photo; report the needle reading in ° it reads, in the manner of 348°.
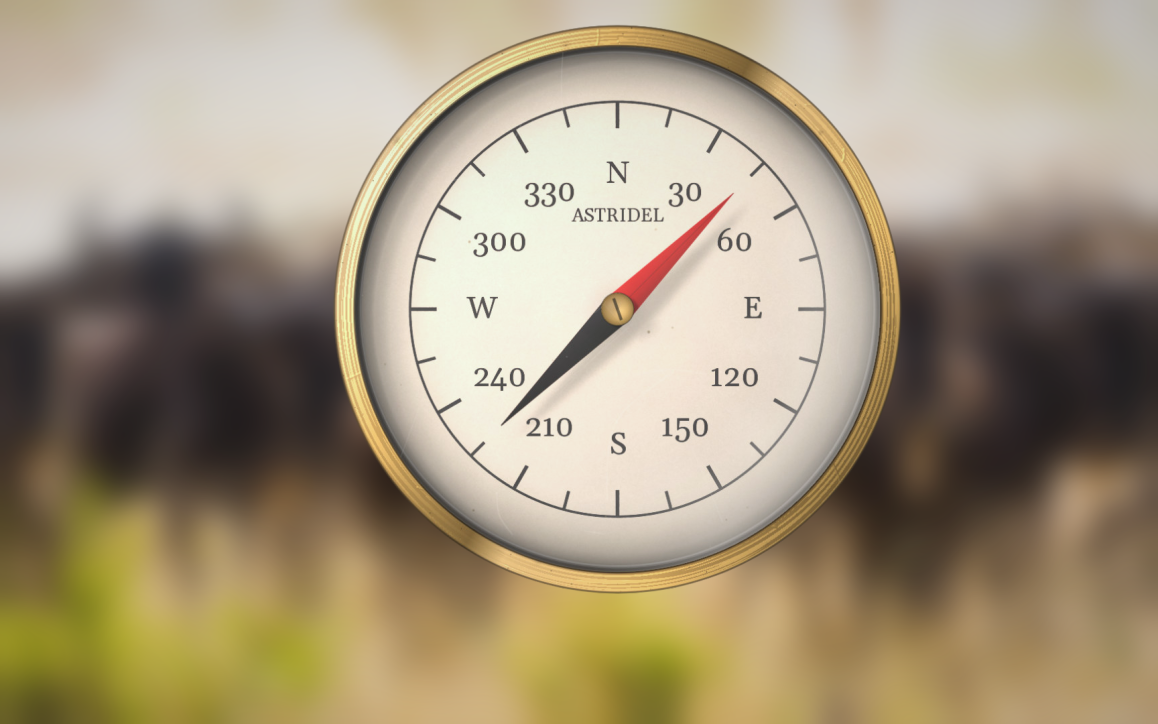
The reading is 45°
